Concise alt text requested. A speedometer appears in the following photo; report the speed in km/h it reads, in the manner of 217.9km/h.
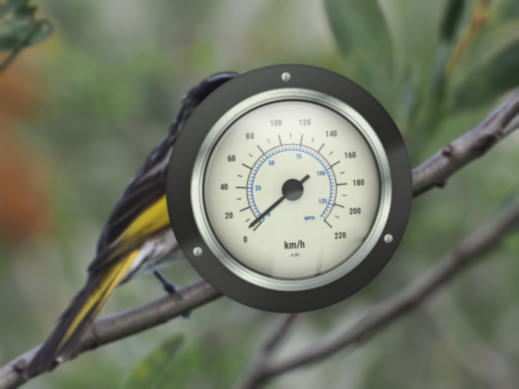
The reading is 5km/h
